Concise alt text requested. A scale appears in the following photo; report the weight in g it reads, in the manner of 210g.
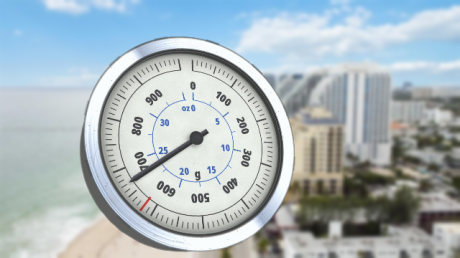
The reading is 670g
